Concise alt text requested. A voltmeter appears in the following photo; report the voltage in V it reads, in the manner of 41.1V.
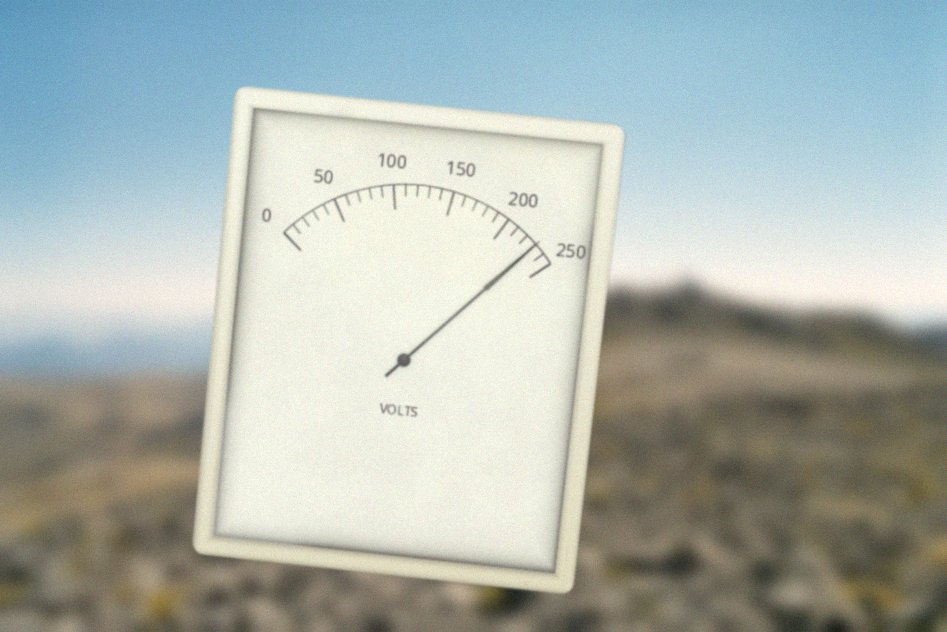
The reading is 230V
